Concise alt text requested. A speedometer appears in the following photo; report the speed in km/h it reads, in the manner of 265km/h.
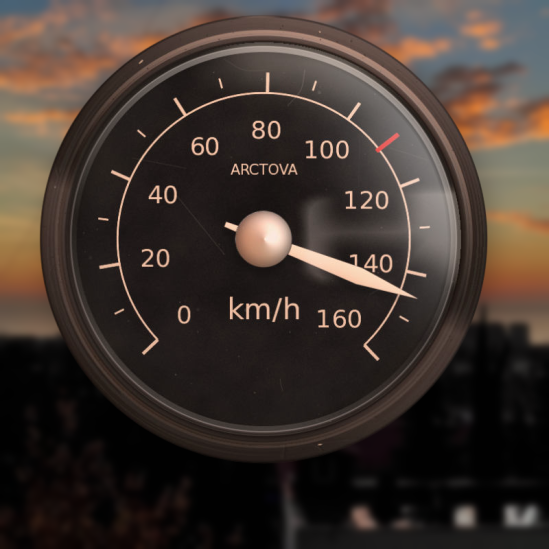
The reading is 145km/h
